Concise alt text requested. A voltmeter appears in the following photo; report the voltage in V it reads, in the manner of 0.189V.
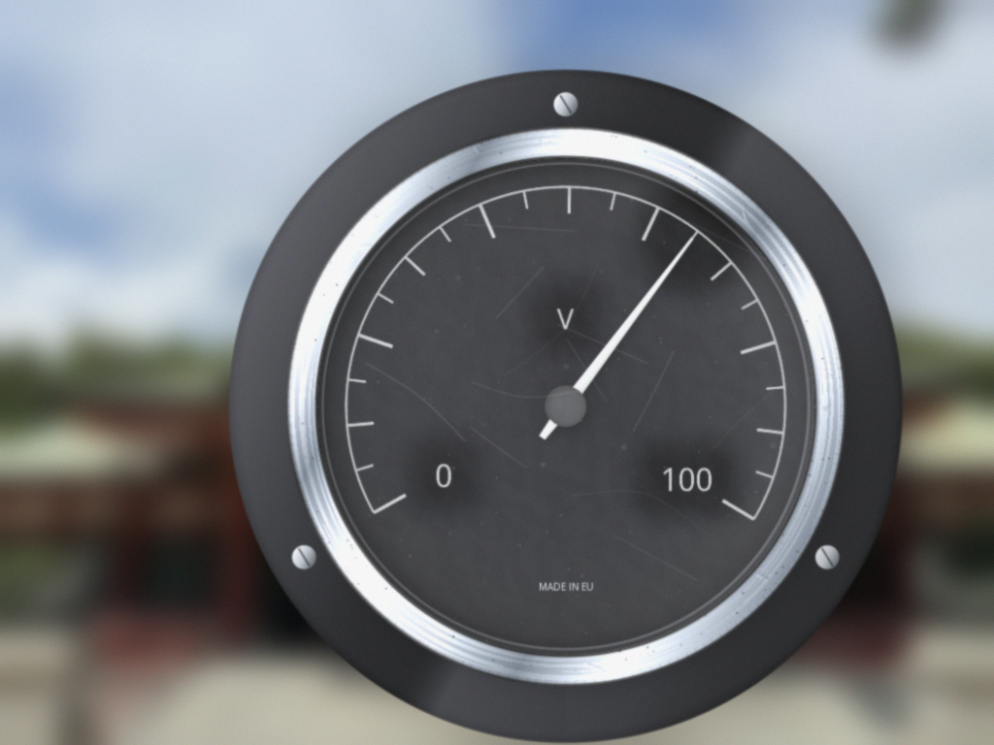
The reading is 65V
